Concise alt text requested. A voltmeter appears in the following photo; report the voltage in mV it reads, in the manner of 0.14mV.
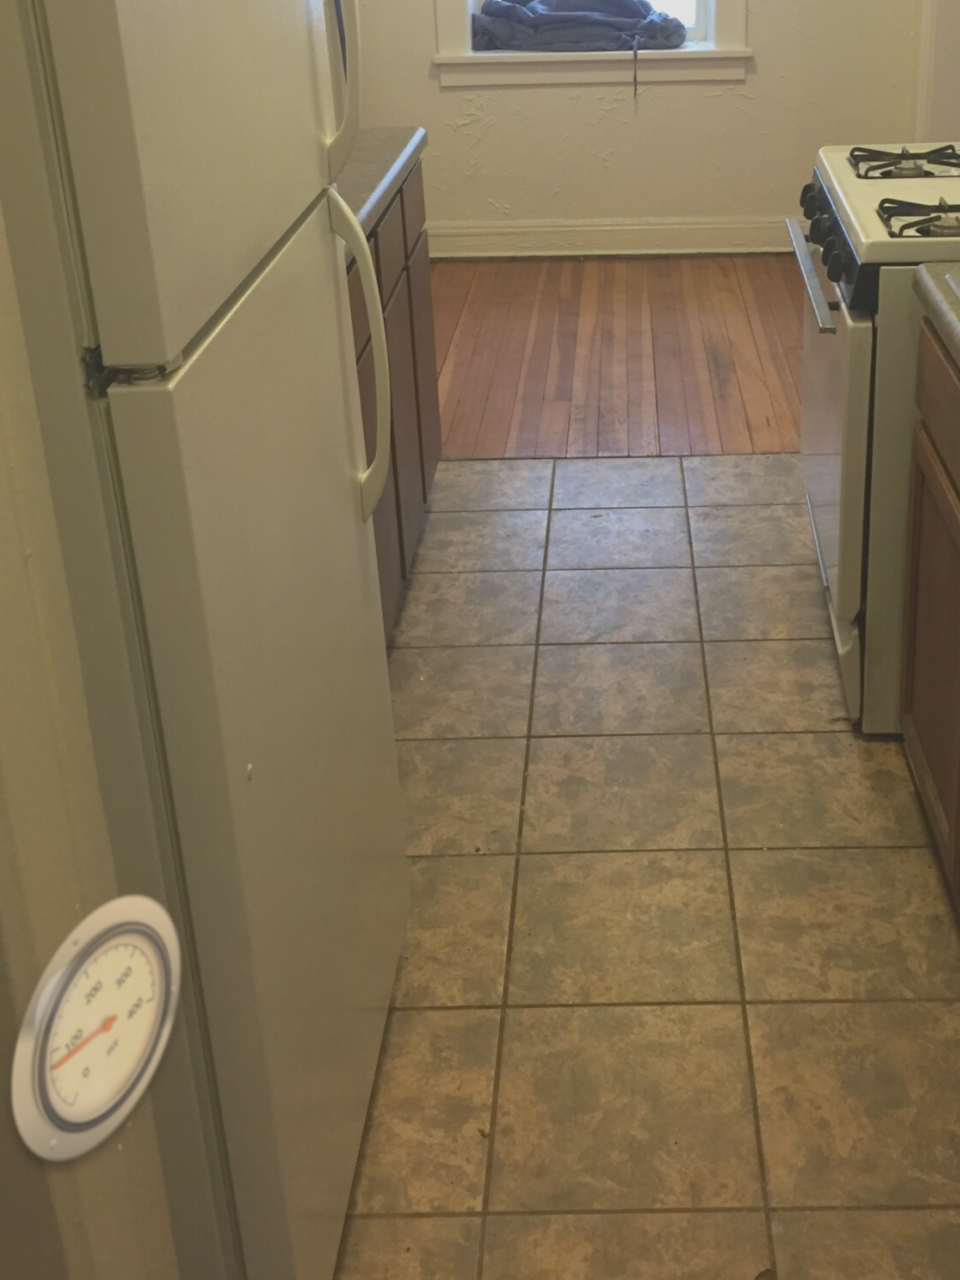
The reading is 80mV
